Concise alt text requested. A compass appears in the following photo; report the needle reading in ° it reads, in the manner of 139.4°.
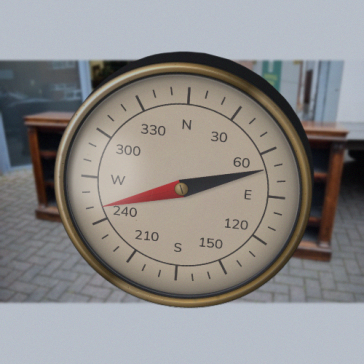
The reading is 250°
